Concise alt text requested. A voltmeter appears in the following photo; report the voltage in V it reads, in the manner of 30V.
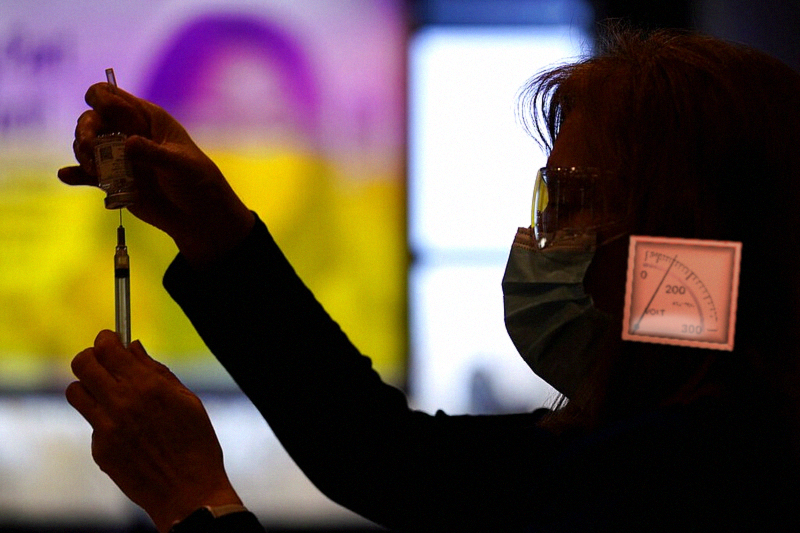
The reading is 150V
